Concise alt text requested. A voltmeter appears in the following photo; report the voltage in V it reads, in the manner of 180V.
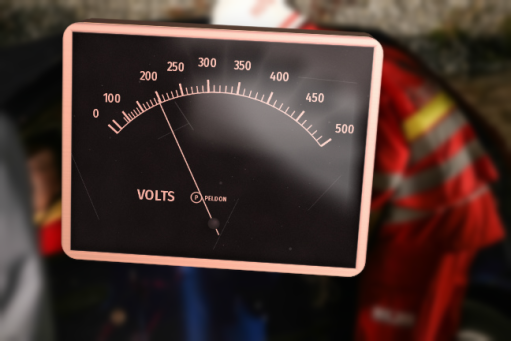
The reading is 200V
